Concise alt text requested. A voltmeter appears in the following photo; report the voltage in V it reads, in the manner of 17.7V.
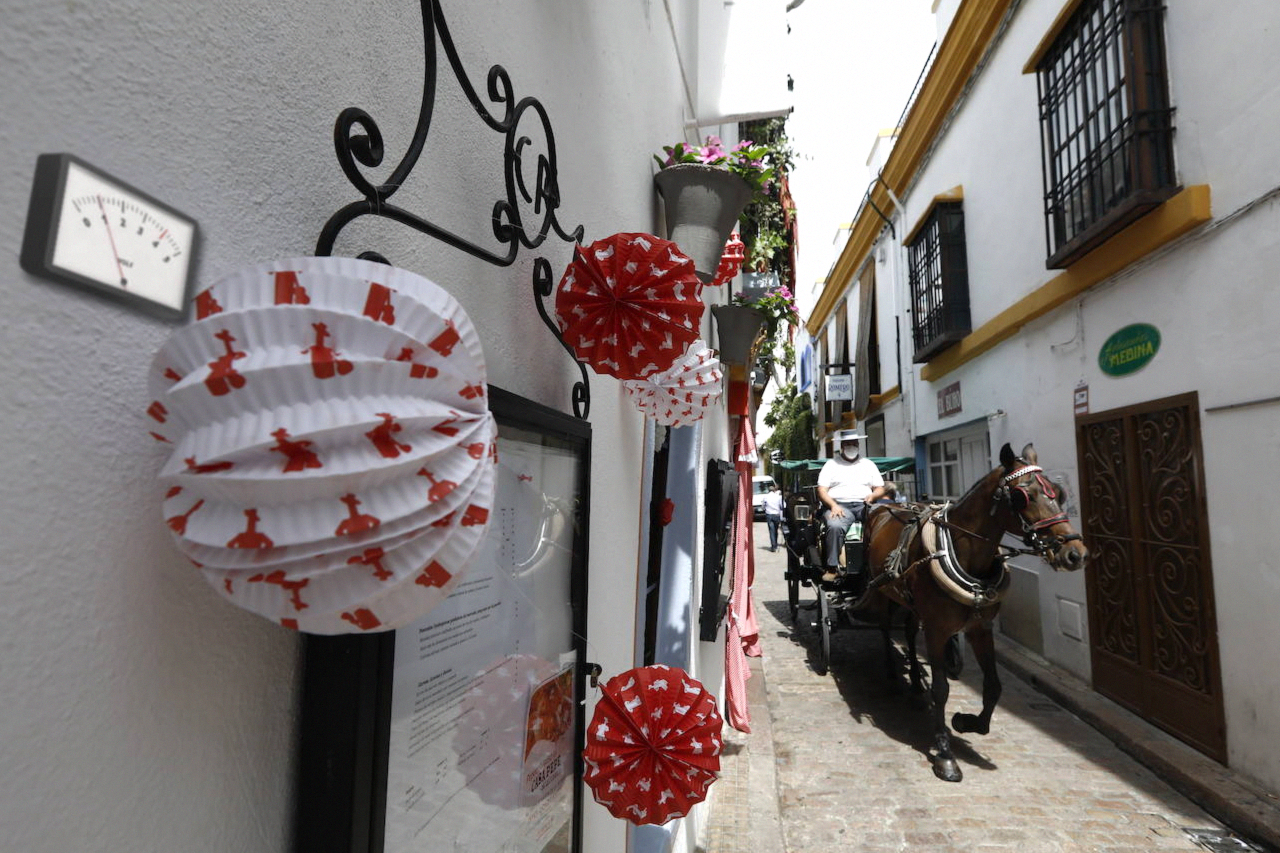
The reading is 1V
